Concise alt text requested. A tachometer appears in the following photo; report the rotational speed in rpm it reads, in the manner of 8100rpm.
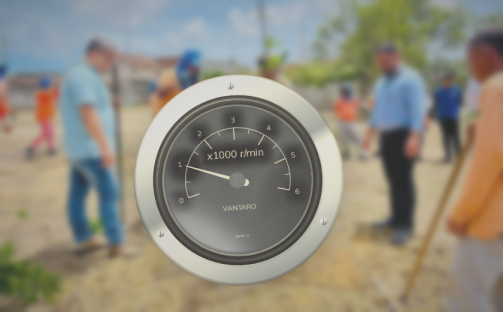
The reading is 1000rpm
